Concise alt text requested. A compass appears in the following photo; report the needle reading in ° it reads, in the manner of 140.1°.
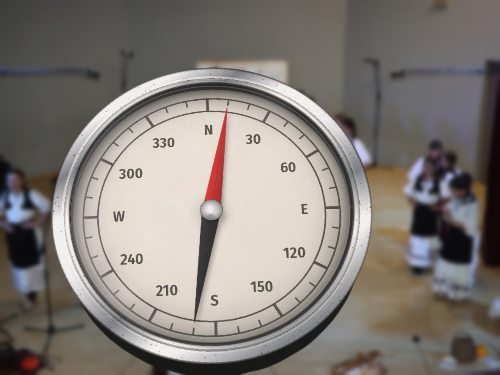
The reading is 10°
